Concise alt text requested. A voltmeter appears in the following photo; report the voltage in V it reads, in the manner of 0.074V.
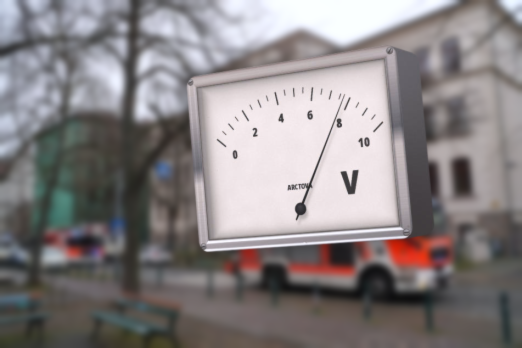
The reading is 7.75V
